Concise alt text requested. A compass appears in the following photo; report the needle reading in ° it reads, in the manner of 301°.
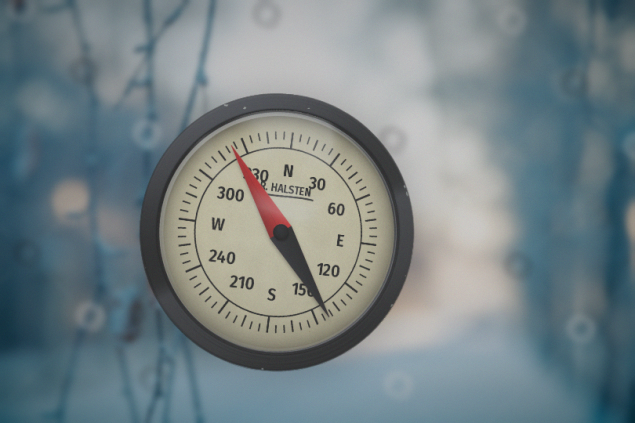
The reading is 322.5°
